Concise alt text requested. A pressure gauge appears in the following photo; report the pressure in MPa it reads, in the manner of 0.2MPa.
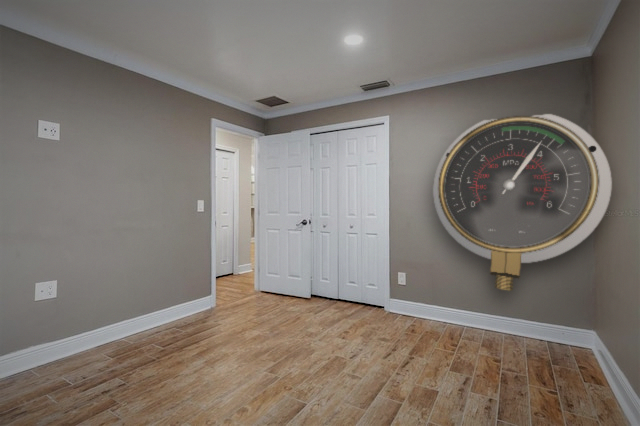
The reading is 3.8MPa
